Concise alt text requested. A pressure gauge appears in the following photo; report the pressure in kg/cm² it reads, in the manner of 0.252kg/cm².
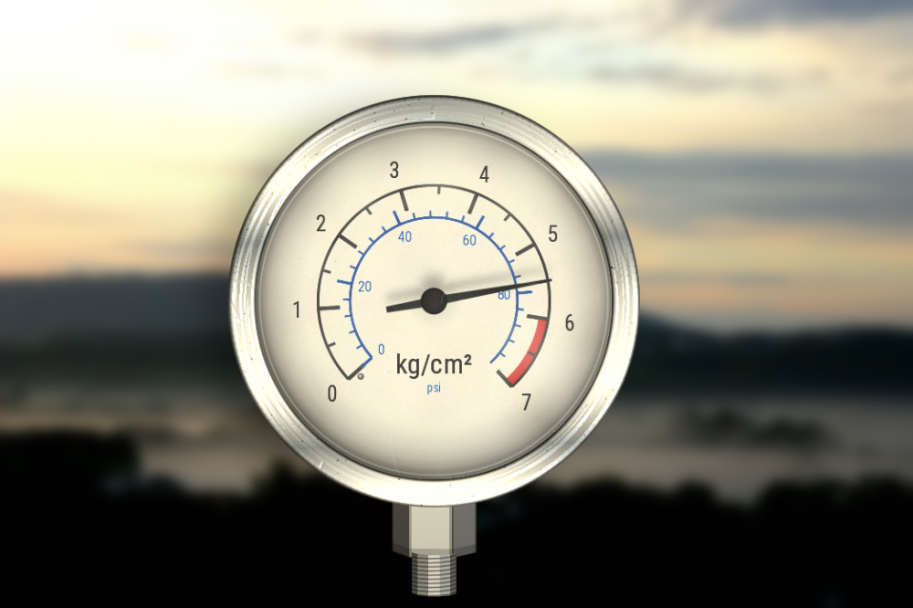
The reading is 5.5kg/cm²
